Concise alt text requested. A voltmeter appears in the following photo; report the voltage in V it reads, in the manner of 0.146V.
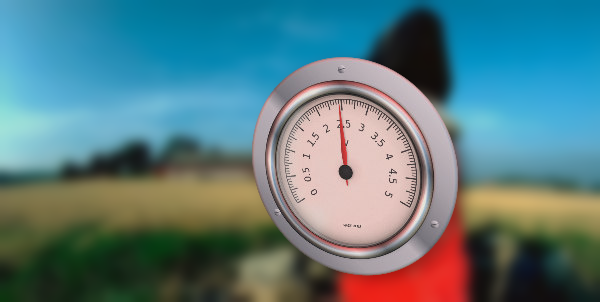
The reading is 2.5V
